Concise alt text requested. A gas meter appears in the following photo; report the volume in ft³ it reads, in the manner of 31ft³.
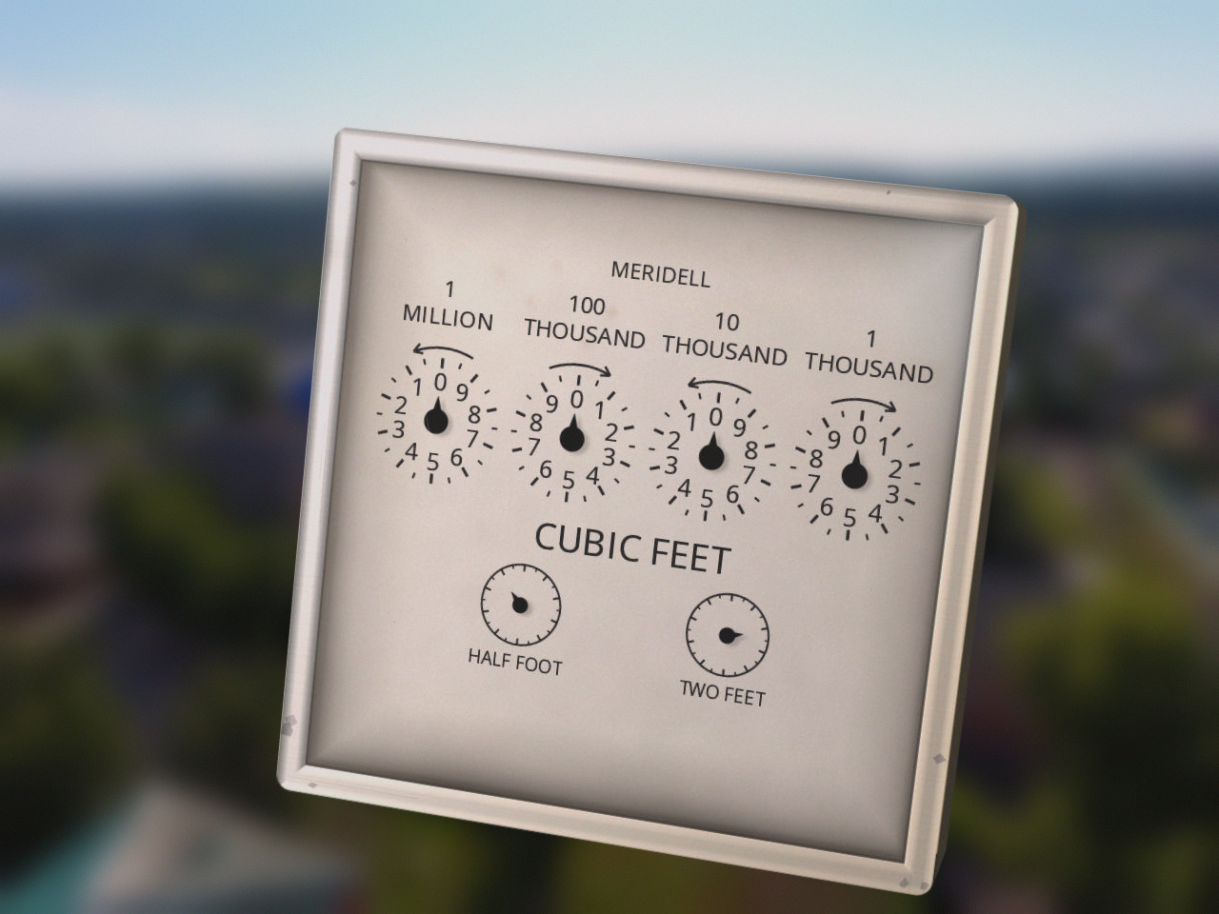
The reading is 0ft³
